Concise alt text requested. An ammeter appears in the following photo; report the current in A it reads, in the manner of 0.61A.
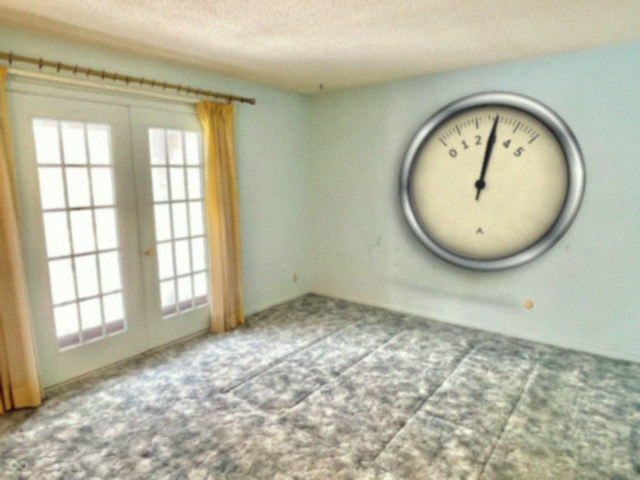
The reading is 3A
